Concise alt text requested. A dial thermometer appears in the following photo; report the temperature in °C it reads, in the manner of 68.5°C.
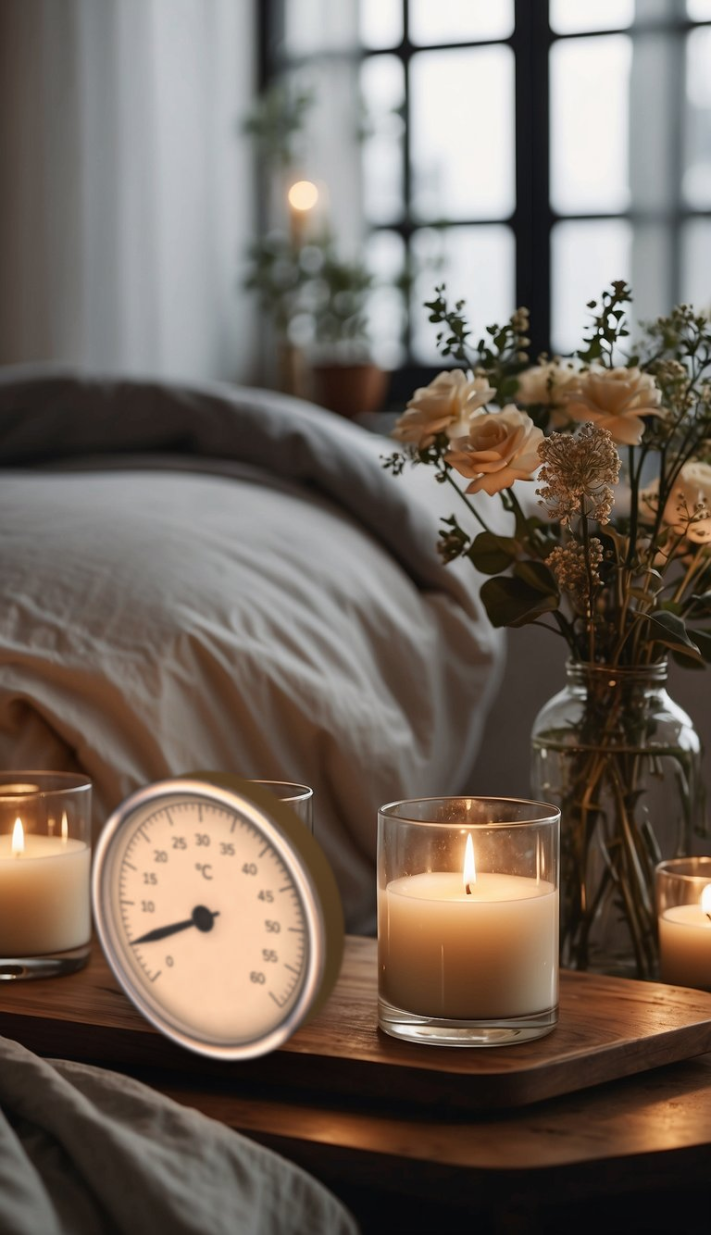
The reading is 5°C
